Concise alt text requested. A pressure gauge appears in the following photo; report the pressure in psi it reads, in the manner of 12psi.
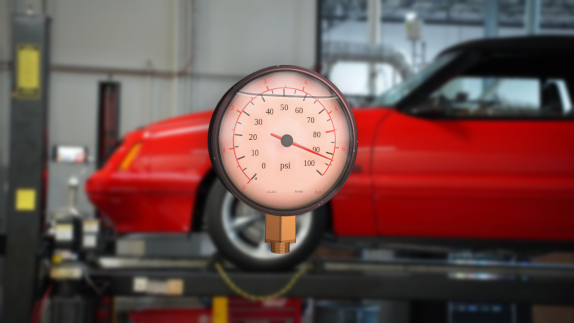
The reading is 92.5psi
